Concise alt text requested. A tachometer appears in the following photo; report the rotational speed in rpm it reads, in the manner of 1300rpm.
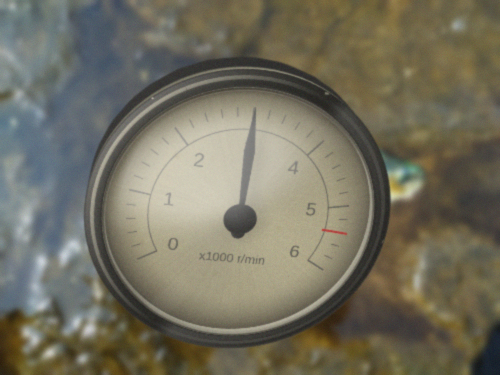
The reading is 3000rpm
